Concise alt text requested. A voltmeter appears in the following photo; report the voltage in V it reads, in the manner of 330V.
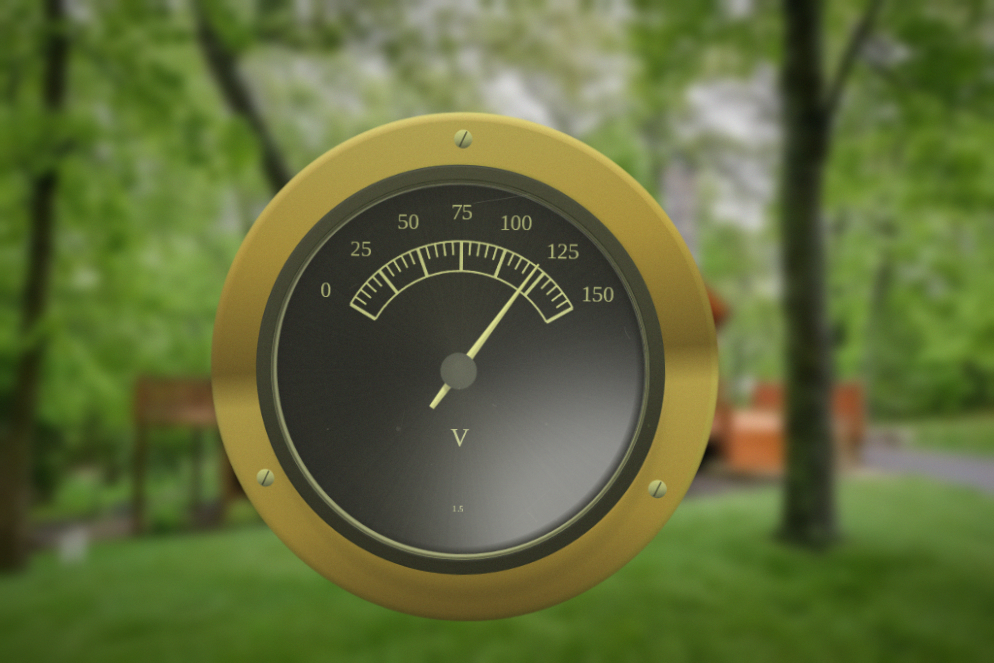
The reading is 120V
